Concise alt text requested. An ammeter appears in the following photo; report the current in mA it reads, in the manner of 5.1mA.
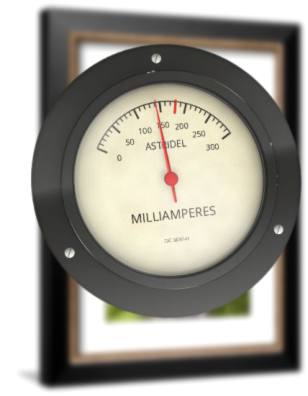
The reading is 140mA
